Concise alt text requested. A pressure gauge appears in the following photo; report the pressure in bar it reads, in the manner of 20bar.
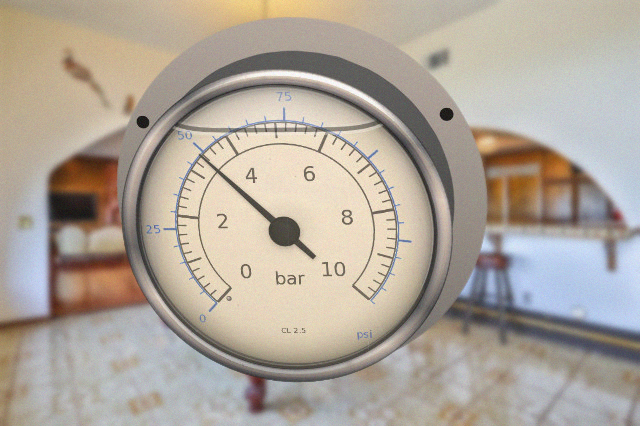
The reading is 3.4bar
